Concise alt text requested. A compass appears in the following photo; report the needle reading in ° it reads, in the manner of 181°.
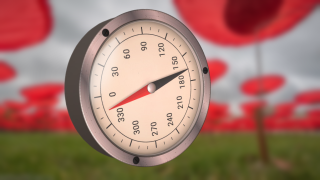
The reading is 345°
